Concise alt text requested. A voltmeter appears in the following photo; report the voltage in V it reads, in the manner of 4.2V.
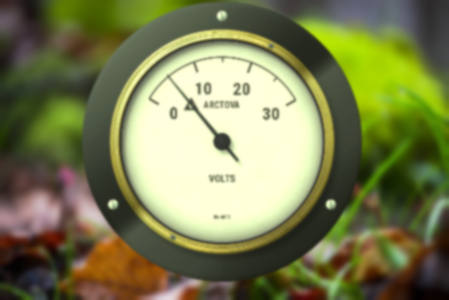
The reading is 5V
